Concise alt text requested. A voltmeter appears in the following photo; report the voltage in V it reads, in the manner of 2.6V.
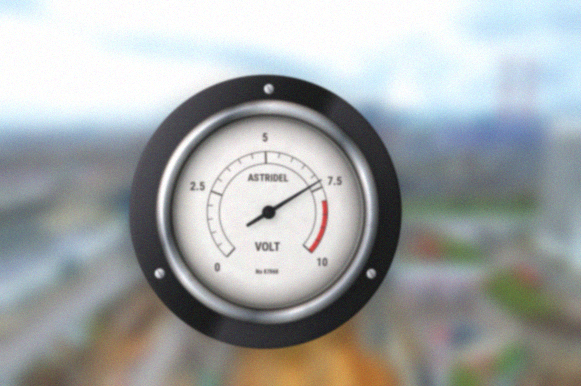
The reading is 7.25V
